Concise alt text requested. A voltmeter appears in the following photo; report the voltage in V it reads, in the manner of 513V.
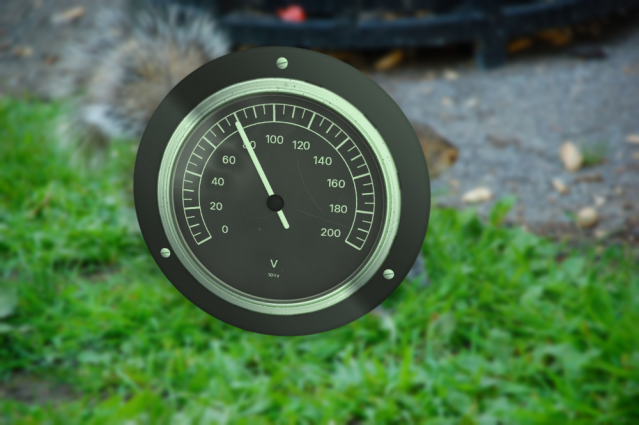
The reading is 80V
